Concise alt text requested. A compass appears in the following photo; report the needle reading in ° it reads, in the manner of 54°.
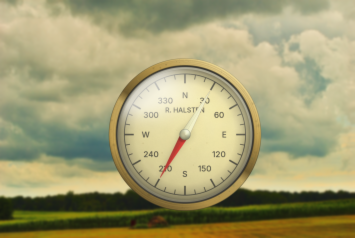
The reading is 210°
